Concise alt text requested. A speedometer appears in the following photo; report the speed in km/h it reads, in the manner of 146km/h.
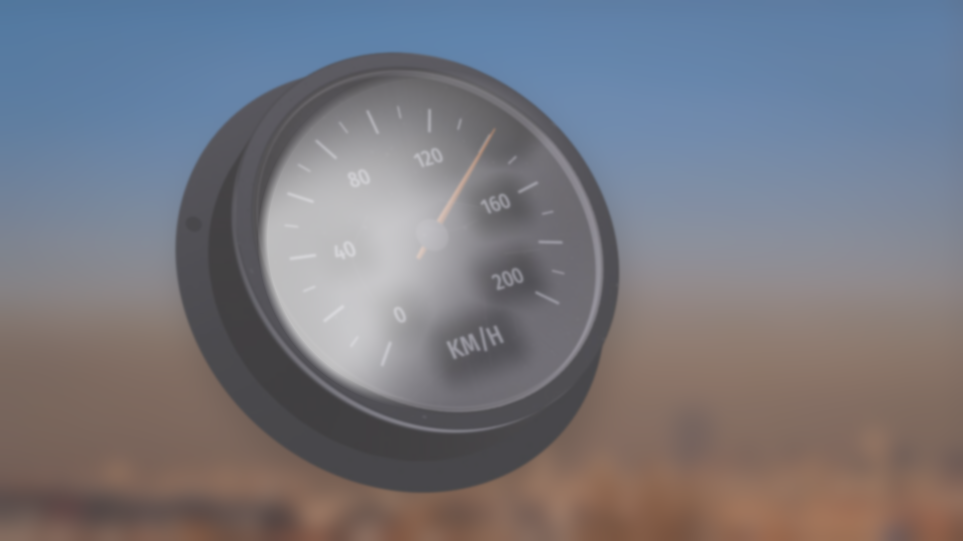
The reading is 140km/h
